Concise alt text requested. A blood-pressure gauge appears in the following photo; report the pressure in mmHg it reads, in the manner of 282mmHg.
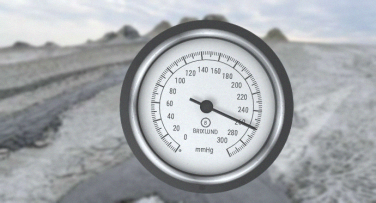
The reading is 260mmHg
